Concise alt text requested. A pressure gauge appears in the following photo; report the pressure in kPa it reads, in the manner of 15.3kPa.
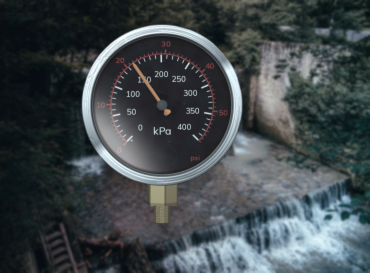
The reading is 150kPa
